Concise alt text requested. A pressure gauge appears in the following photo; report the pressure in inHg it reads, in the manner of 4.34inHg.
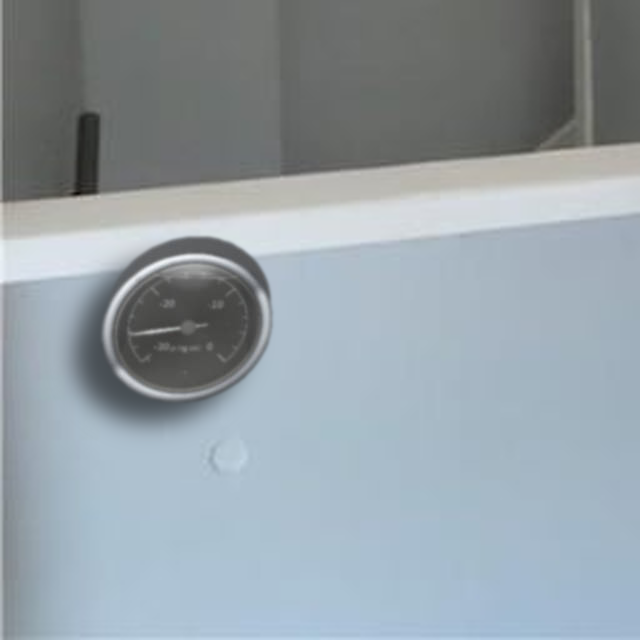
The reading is -26inHg
